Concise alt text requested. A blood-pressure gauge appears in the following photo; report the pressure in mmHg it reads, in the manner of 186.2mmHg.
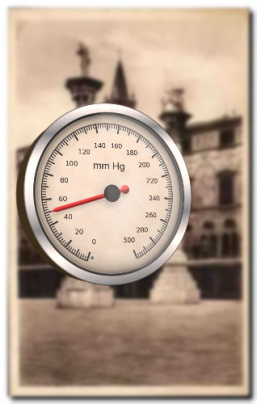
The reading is 50mmHg
